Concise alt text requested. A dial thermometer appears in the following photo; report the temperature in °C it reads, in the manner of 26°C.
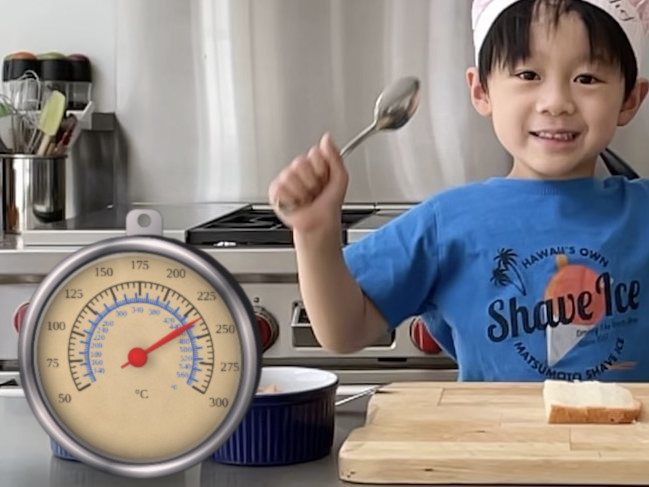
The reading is 235°C
